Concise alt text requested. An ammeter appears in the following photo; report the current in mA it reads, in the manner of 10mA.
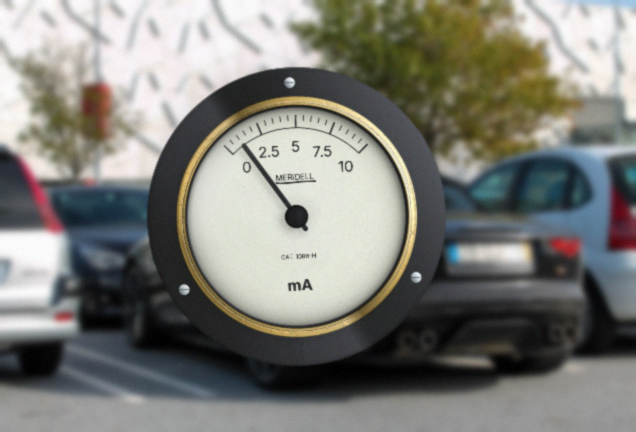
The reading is 1mA
